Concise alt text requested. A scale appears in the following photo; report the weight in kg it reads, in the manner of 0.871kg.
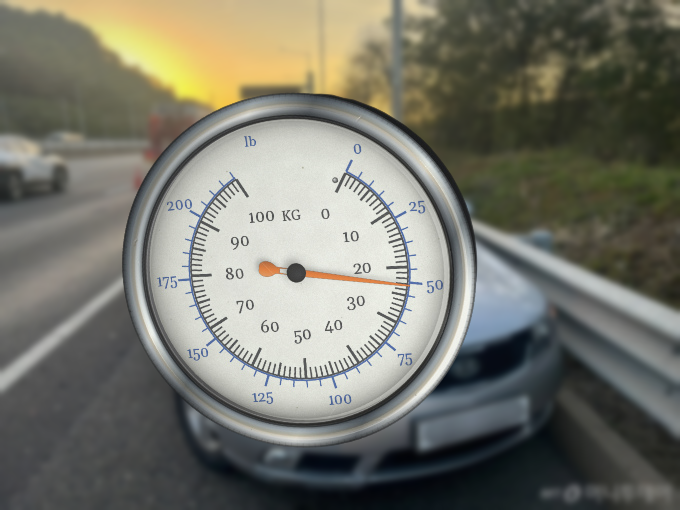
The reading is 23kg
